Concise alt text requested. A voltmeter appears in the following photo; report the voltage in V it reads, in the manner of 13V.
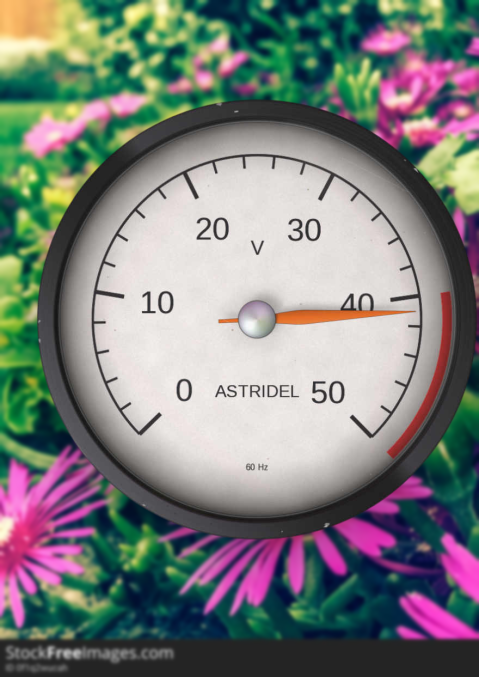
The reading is 41V
